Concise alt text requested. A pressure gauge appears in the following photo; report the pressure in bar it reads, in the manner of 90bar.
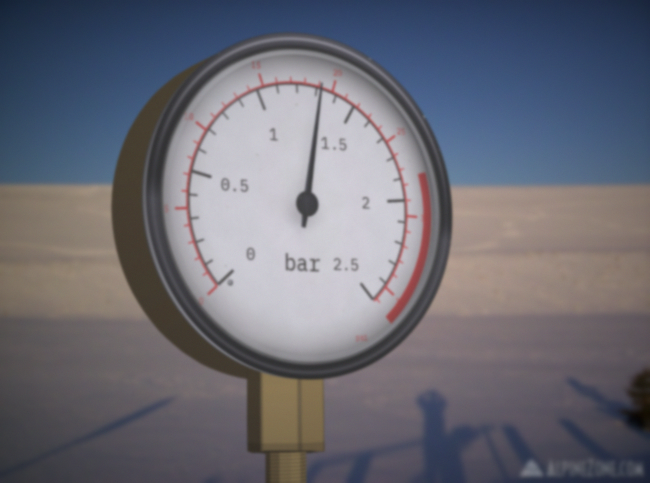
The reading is 1.3bar
